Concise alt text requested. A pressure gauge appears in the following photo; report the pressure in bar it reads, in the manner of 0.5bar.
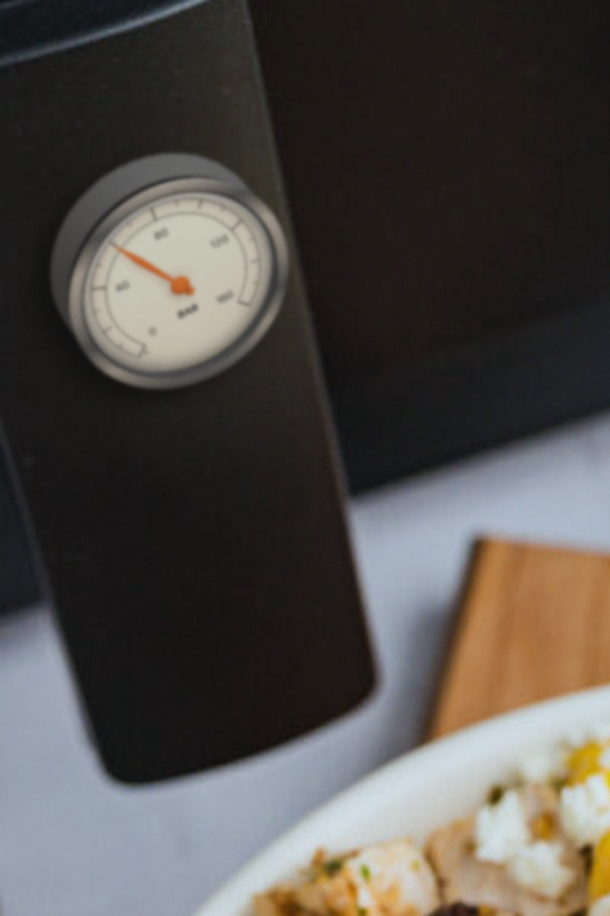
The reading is 60bar
